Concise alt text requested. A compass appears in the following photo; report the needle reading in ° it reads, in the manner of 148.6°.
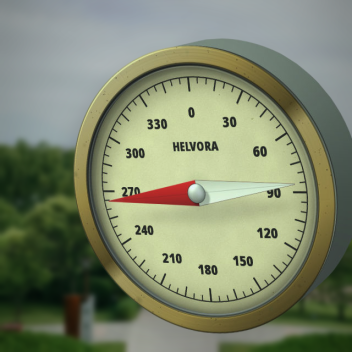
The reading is 265°
